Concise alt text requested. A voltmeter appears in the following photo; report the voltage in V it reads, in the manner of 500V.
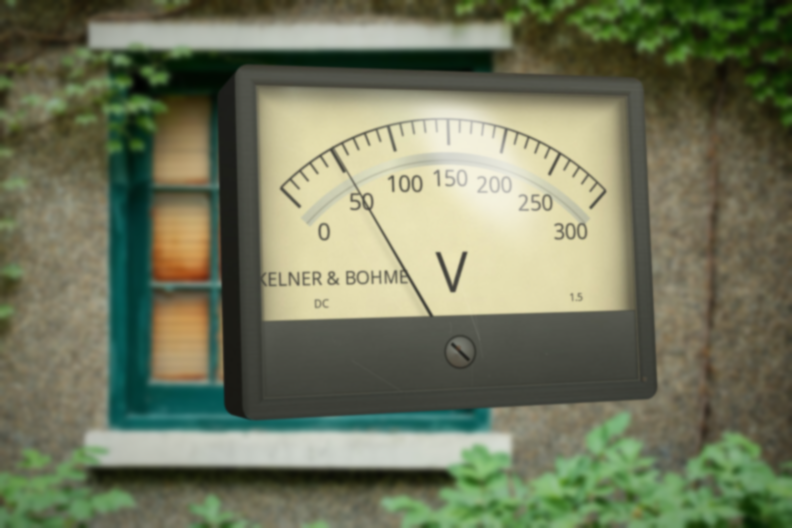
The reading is 50V
